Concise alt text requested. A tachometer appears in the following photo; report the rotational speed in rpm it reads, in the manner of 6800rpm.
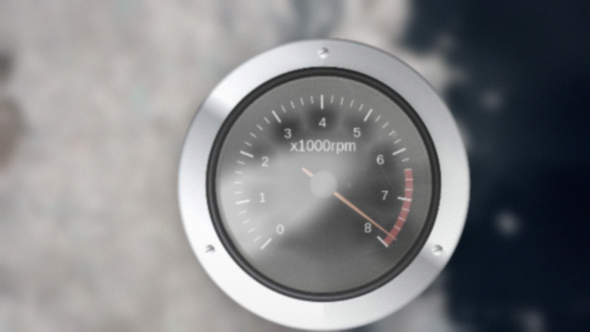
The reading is 7800rpm
